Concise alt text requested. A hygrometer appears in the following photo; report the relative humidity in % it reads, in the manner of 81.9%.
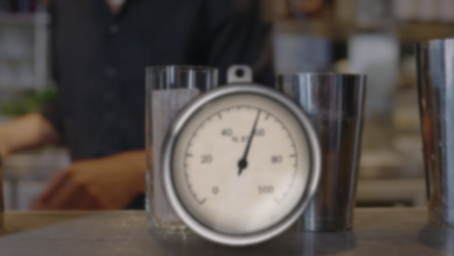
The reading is 56%
